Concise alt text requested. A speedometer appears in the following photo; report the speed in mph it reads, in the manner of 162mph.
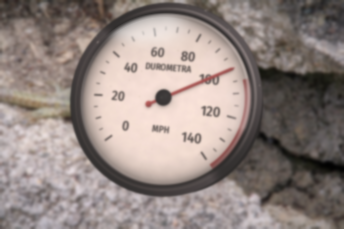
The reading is 100mph
